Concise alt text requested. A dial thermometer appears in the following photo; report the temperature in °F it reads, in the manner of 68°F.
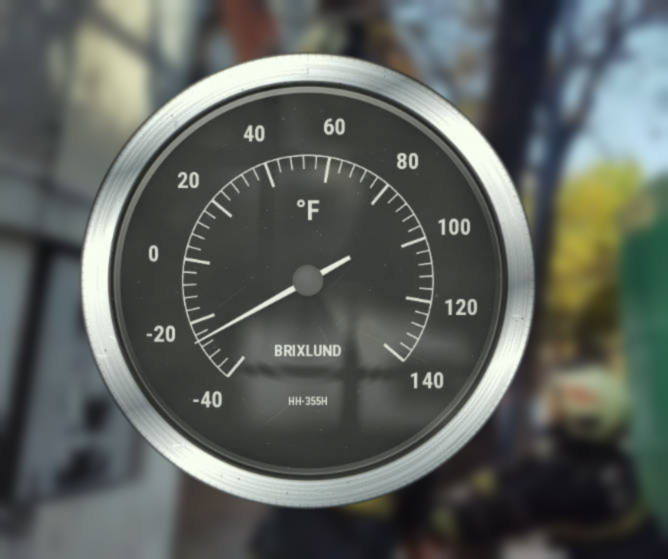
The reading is -26°F
